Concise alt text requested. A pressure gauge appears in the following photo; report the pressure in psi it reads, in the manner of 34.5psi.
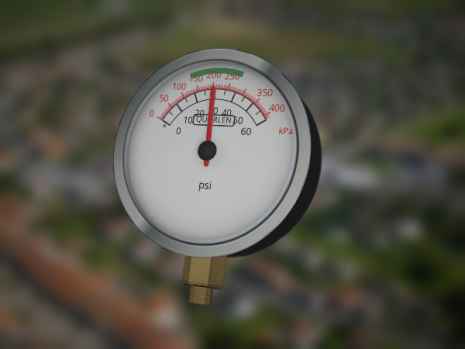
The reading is 30psi
